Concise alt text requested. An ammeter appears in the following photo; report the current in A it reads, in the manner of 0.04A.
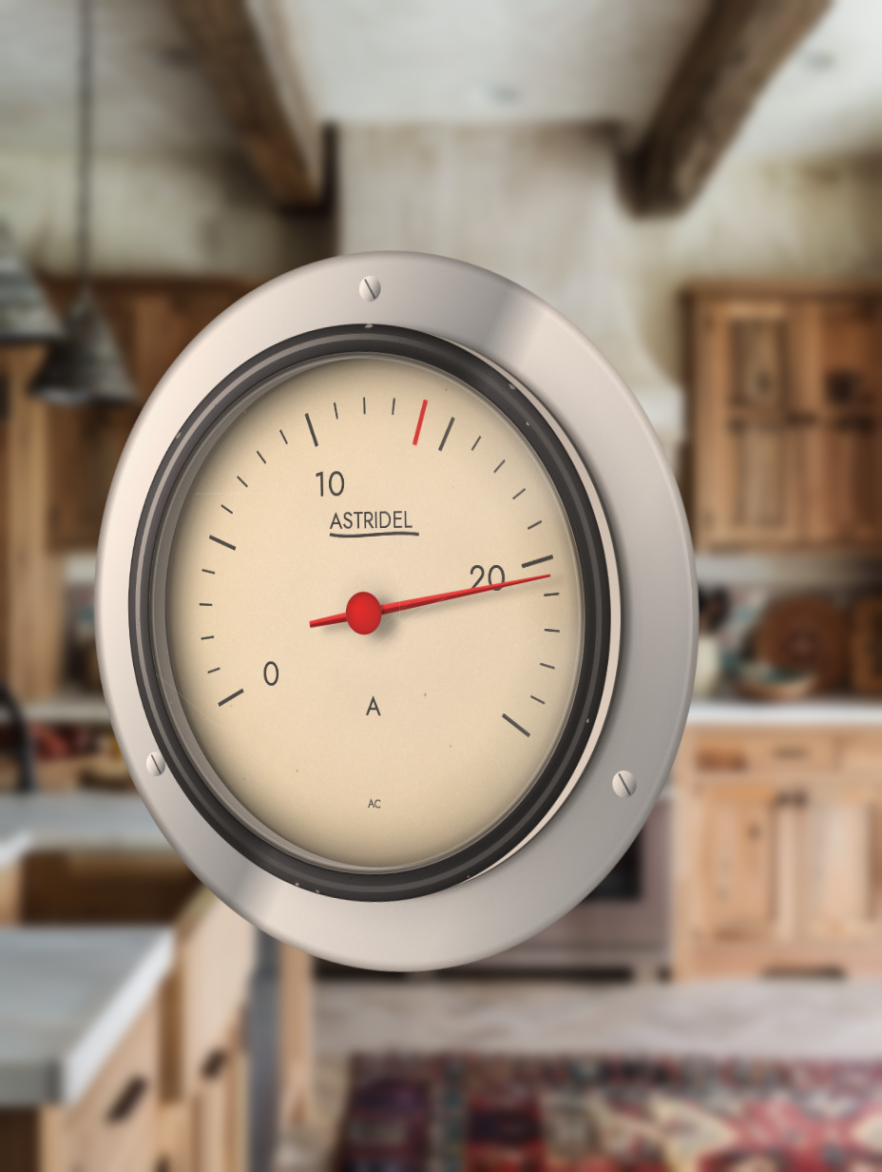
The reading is 20.5A
